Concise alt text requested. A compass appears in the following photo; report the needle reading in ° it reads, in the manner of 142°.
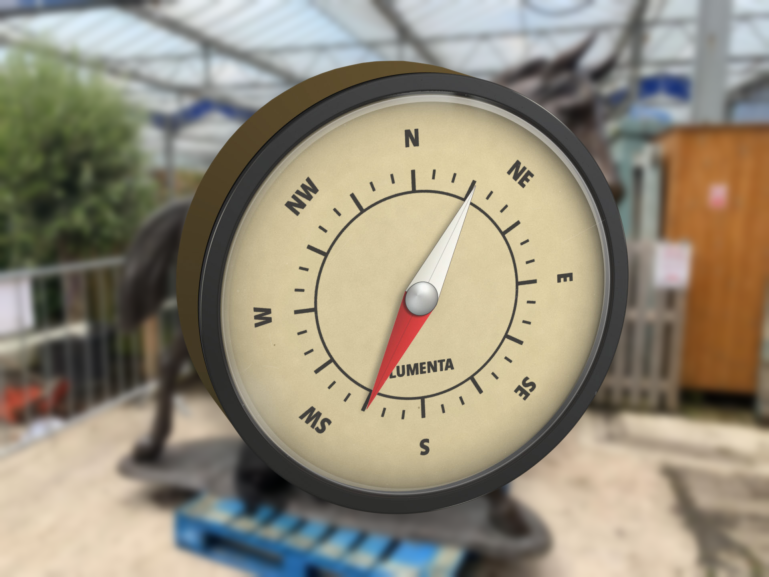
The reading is 210°
